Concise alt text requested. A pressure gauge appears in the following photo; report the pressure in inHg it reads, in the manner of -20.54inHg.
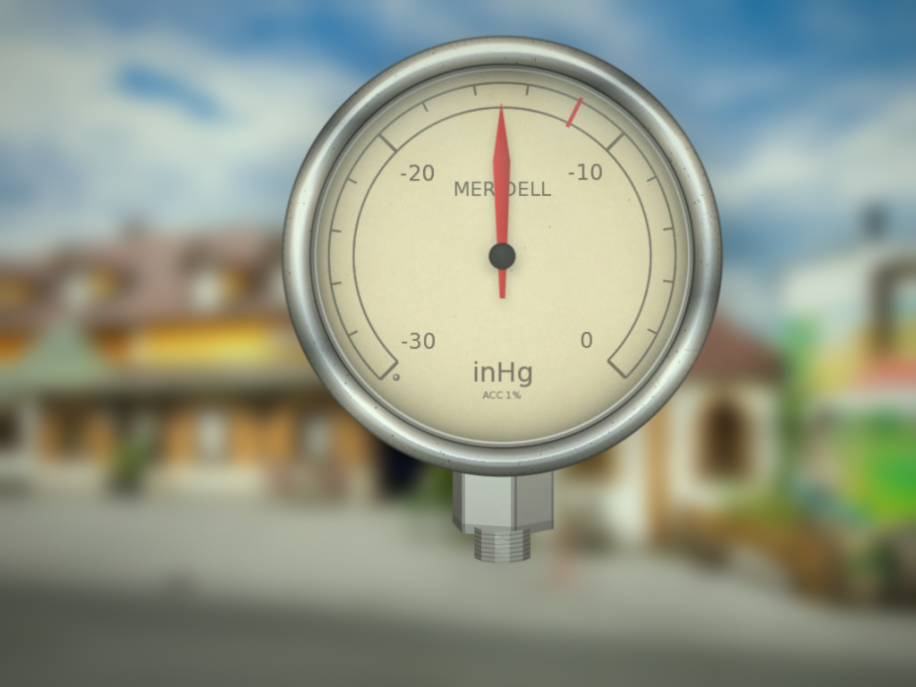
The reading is -15inHg
